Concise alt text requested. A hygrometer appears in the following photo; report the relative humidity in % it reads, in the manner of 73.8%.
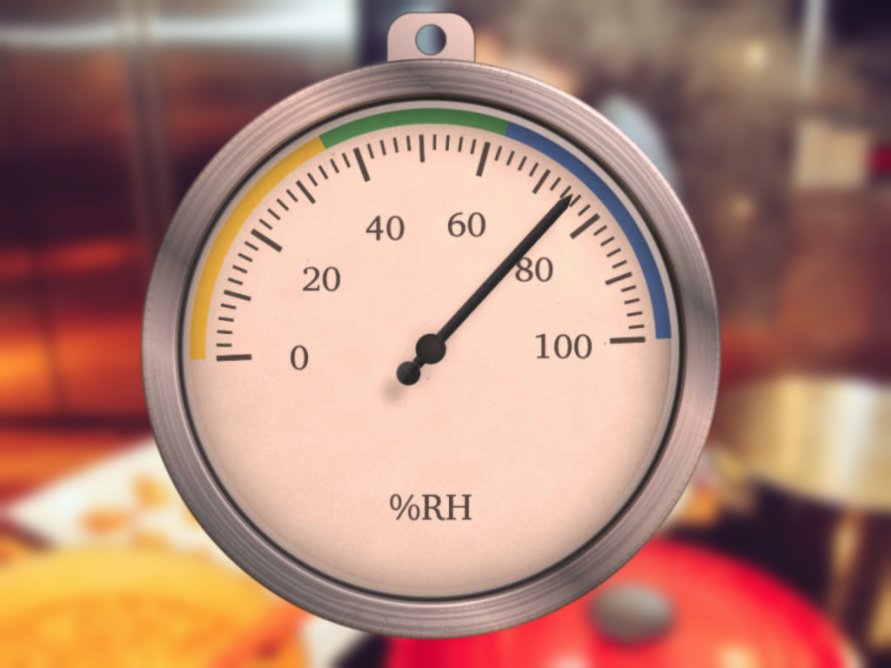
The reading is 75%
